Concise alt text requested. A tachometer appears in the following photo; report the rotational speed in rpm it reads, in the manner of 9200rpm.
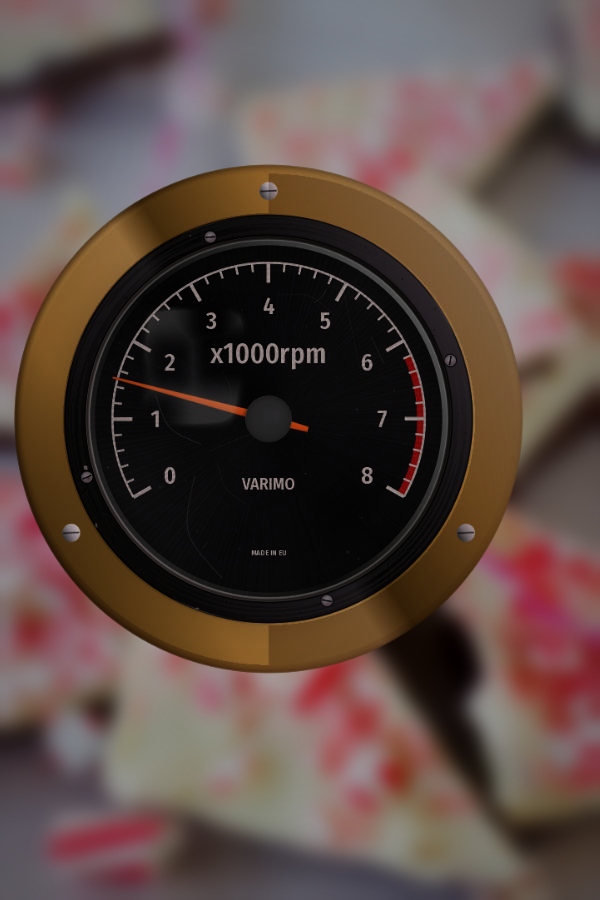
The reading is 1500rpm
